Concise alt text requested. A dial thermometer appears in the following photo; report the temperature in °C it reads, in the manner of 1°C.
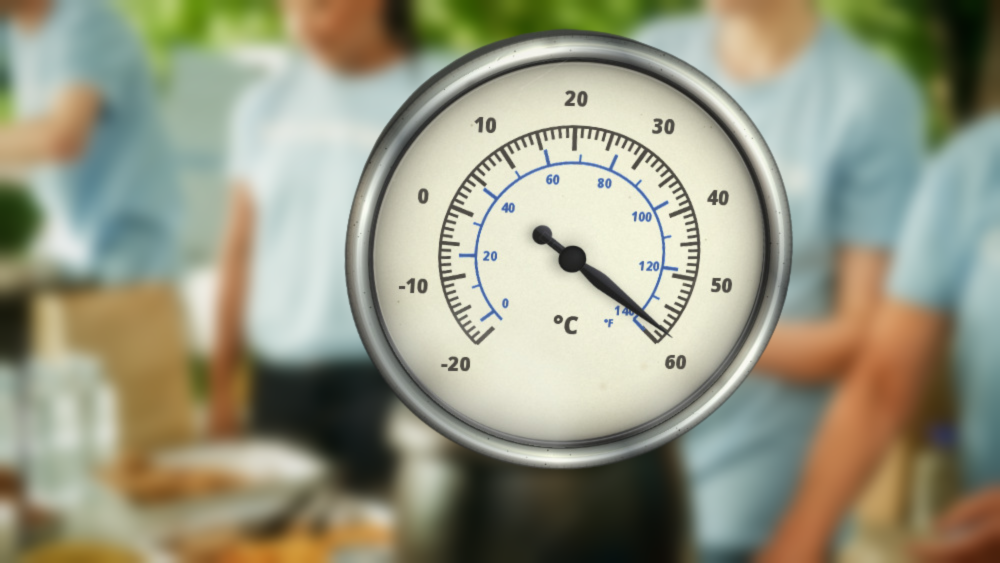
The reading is 58°C
